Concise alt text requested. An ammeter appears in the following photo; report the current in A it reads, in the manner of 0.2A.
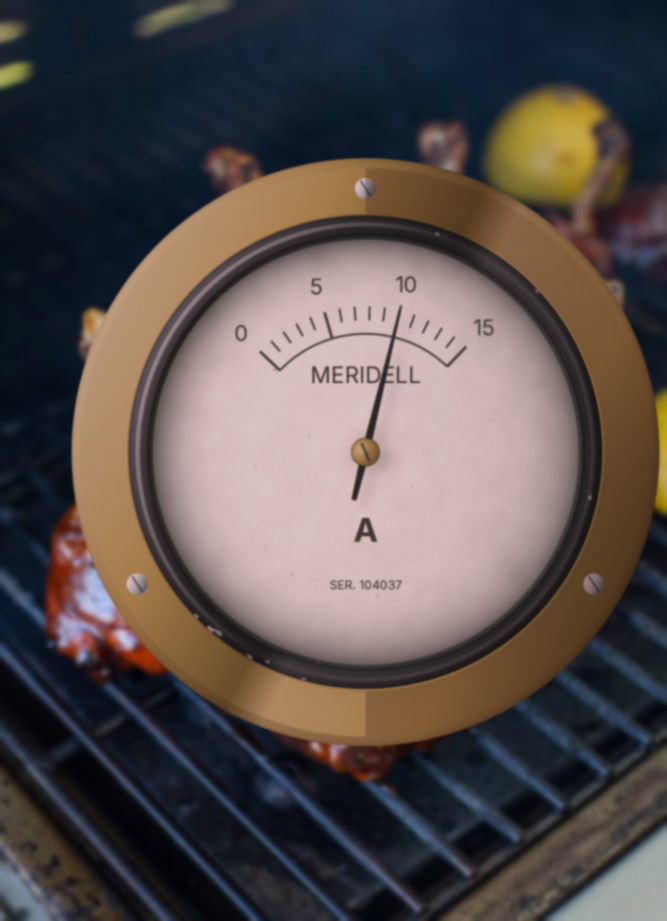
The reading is 10A
